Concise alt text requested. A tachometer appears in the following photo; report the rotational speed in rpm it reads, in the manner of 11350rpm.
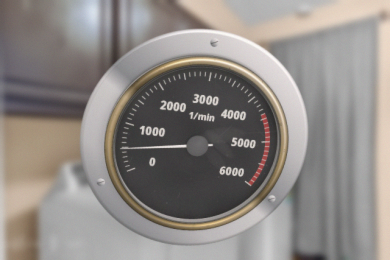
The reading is 500rpm
